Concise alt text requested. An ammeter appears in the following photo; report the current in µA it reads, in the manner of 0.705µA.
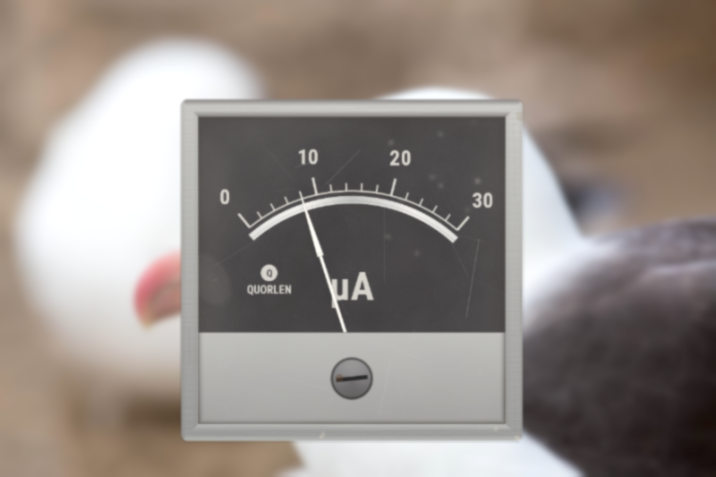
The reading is 8µA
